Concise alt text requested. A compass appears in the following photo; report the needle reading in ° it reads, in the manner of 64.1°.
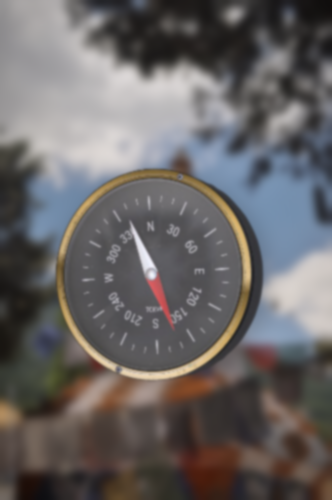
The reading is 160°
